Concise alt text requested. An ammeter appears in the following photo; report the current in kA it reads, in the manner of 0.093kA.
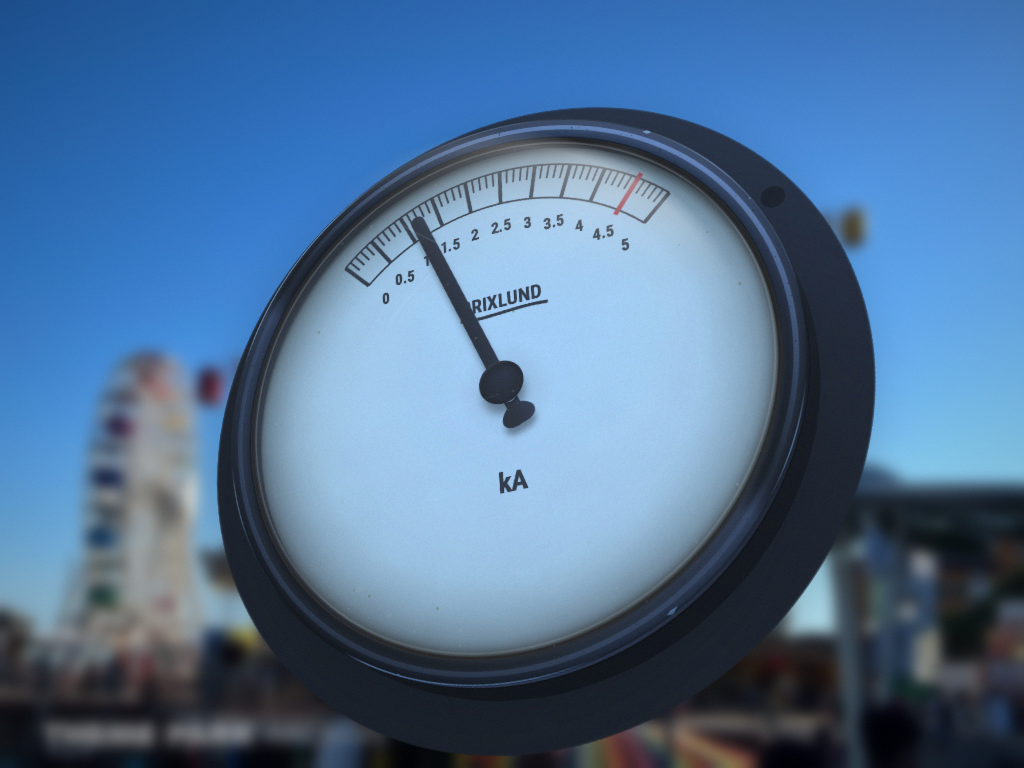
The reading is 1.2kA
